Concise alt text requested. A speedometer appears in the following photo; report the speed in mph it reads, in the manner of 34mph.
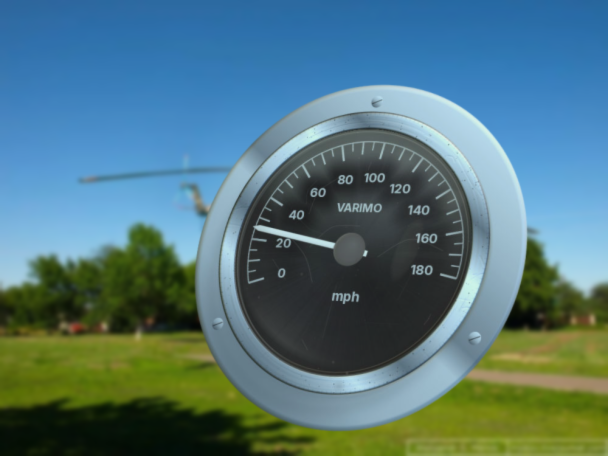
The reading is 25mph
